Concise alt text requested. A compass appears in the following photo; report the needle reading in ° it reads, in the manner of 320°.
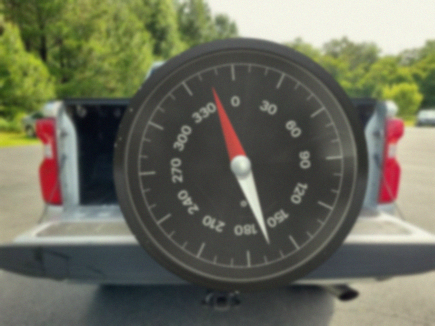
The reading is 345°
